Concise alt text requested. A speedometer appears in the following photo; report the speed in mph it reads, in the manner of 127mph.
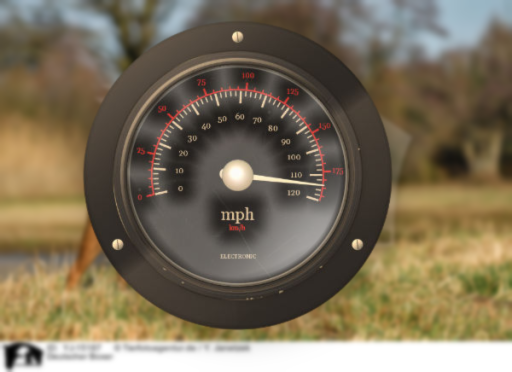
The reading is 114mph
